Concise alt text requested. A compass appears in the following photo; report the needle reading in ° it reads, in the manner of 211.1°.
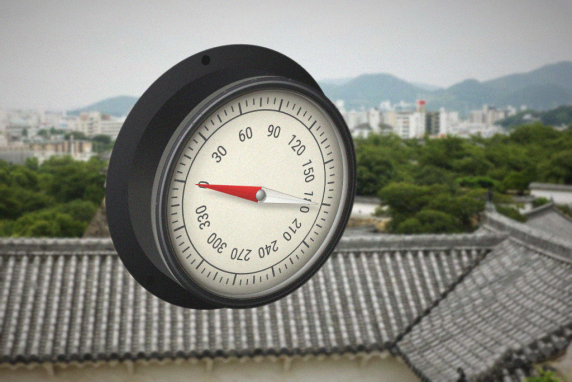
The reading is 0°
